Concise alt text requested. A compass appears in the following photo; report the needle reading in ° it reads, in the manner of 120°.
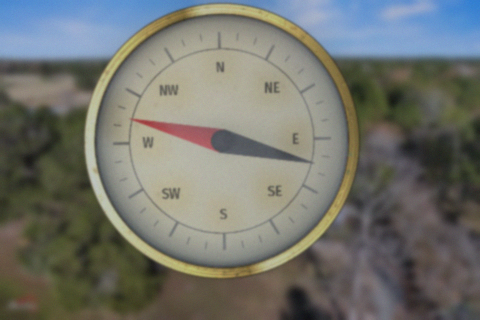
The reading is 285°
